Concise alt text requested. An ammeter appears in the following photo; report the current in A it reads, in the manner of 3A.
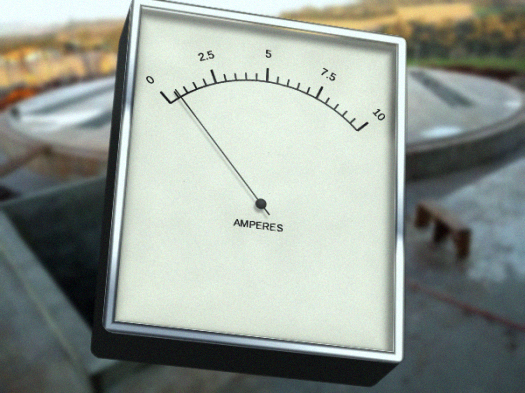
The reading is 0.5A
